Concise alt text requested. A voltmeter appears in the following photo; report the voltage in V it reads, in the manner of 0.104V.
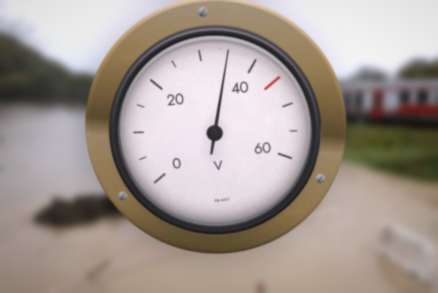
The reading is 35V
